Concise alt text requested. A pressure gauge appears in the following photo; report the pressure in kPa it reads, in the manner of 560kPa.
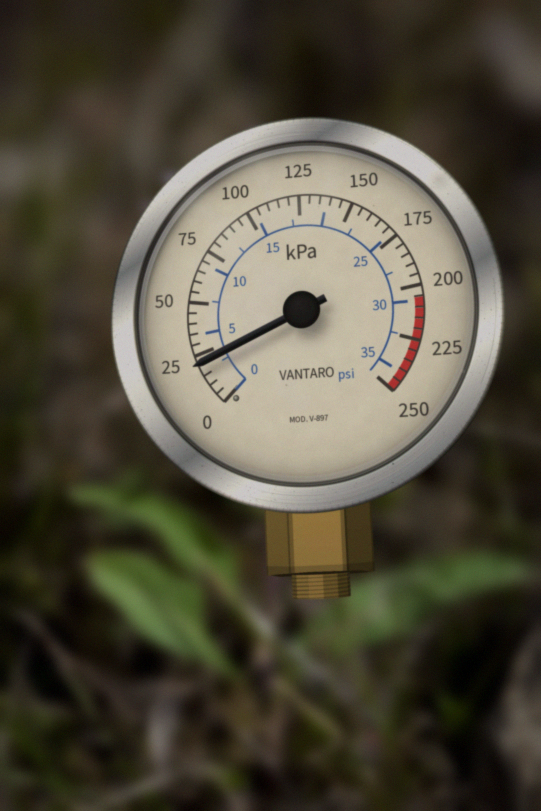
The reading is 20kPa
